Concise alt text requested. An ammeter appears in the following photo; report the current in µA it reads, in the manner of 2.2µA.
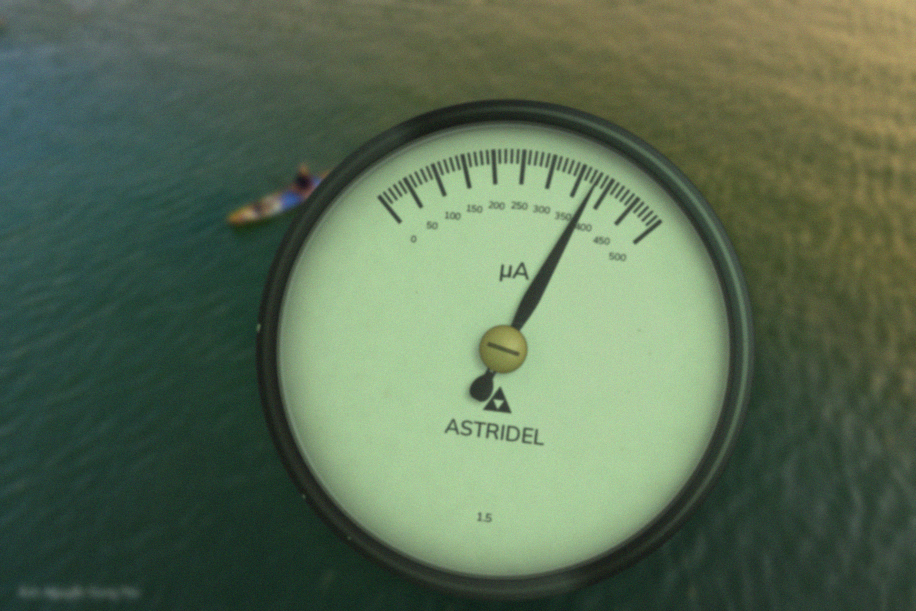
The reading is 380µA
